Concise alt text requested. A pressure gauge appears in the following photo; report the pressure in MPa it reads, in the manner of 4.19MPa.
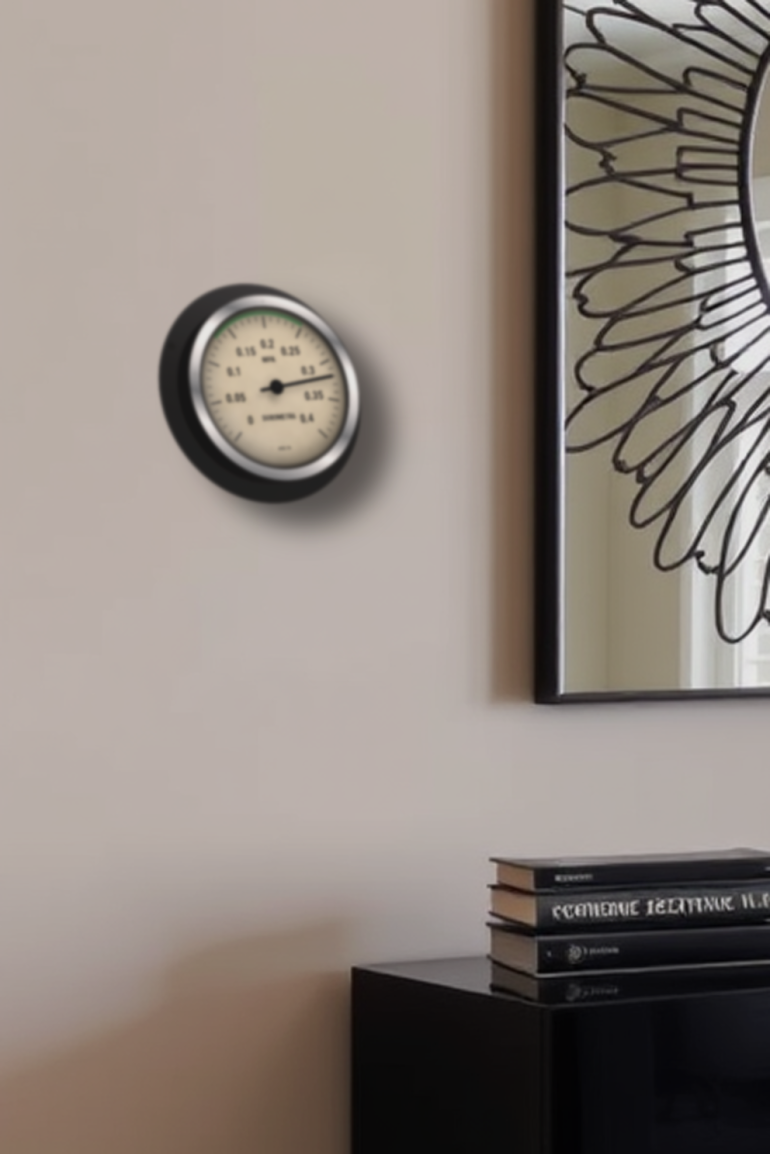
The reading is 0.32MPa
